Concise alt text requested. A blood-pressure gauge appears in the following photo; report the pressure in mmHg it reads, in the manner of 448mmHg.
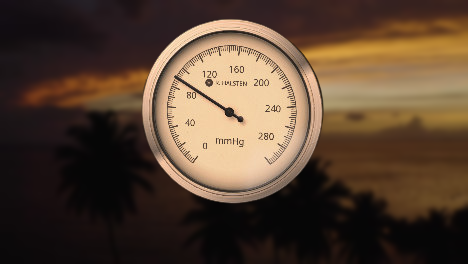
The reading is 90mmHg
